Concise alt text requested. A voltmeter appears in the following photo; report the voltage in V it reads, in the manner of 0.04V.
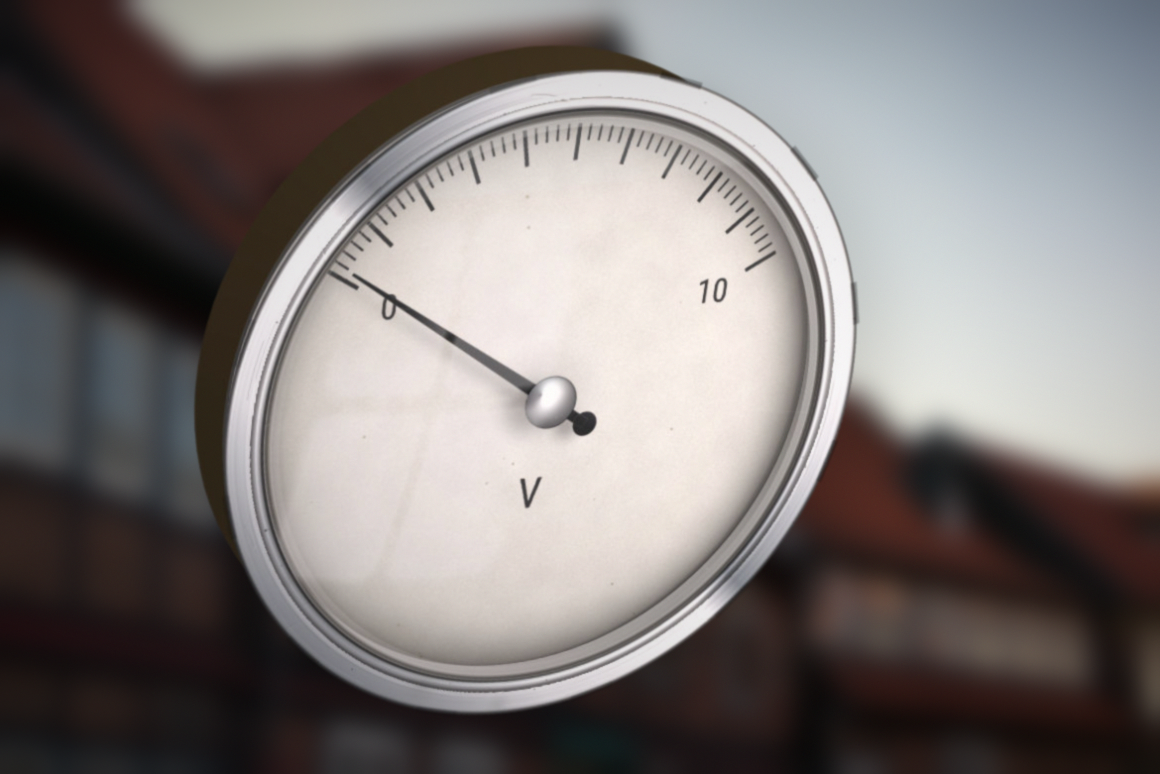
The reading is 0.2V
